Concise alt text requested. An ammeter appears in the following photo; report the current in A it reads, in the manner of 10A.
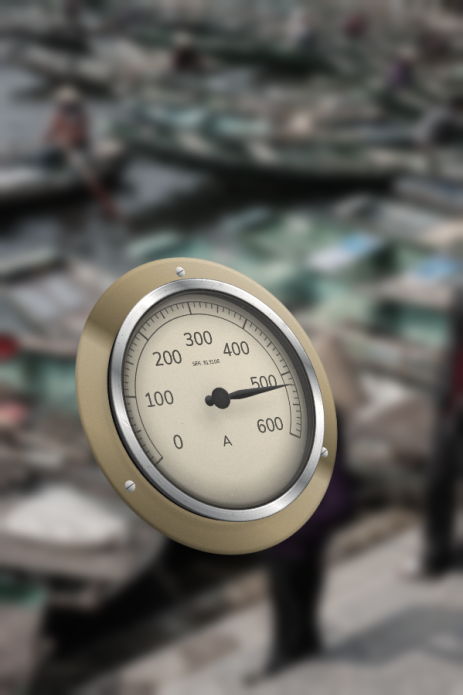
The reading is 520A
